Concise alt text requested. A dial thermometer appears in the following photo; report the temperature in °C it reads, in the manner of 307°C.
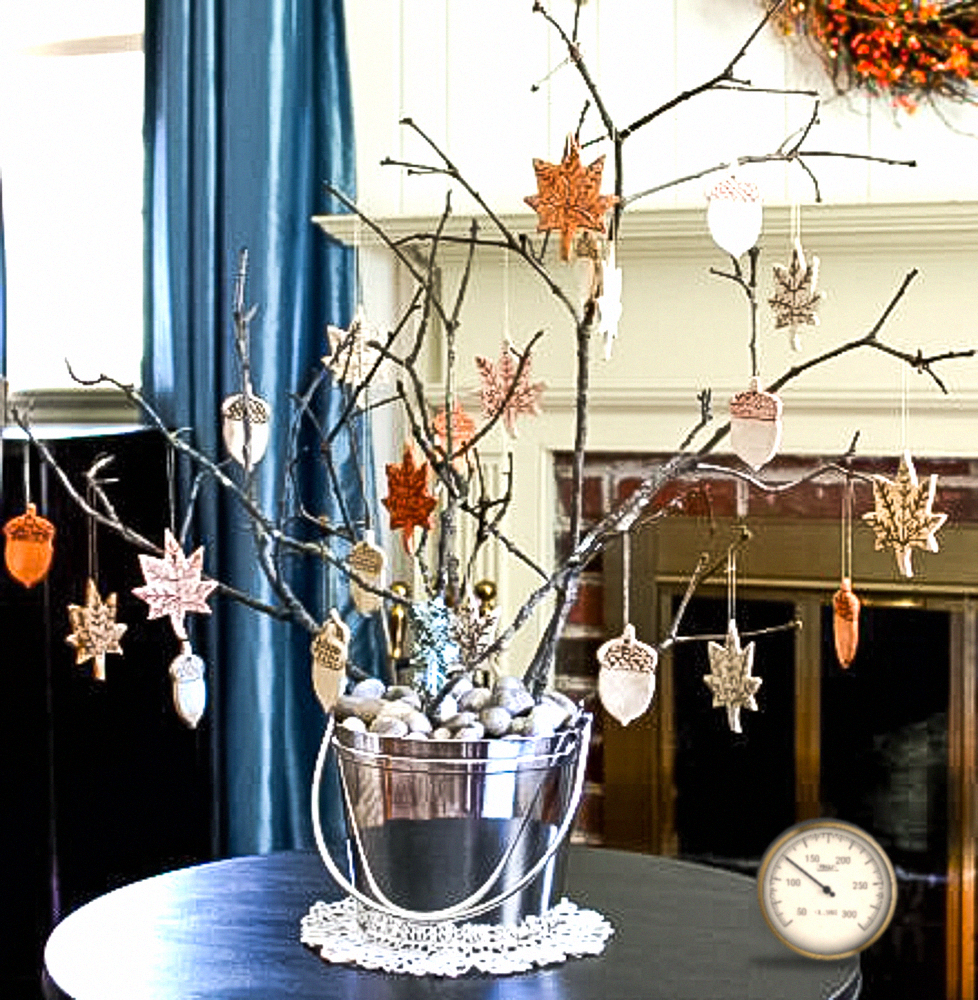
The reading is 125°C
